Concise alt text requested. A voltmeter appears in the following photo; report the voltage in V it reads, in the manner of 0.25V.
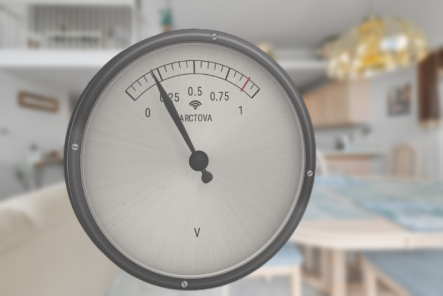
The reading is 0.2V
